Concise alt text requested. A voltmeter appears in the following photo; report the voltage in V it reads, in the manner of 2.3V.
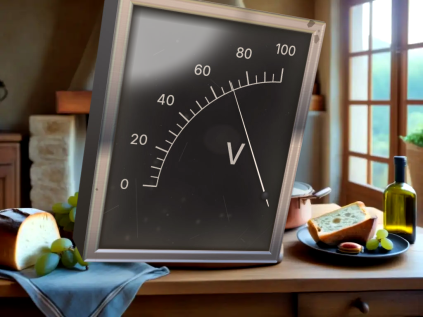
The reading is 70V
